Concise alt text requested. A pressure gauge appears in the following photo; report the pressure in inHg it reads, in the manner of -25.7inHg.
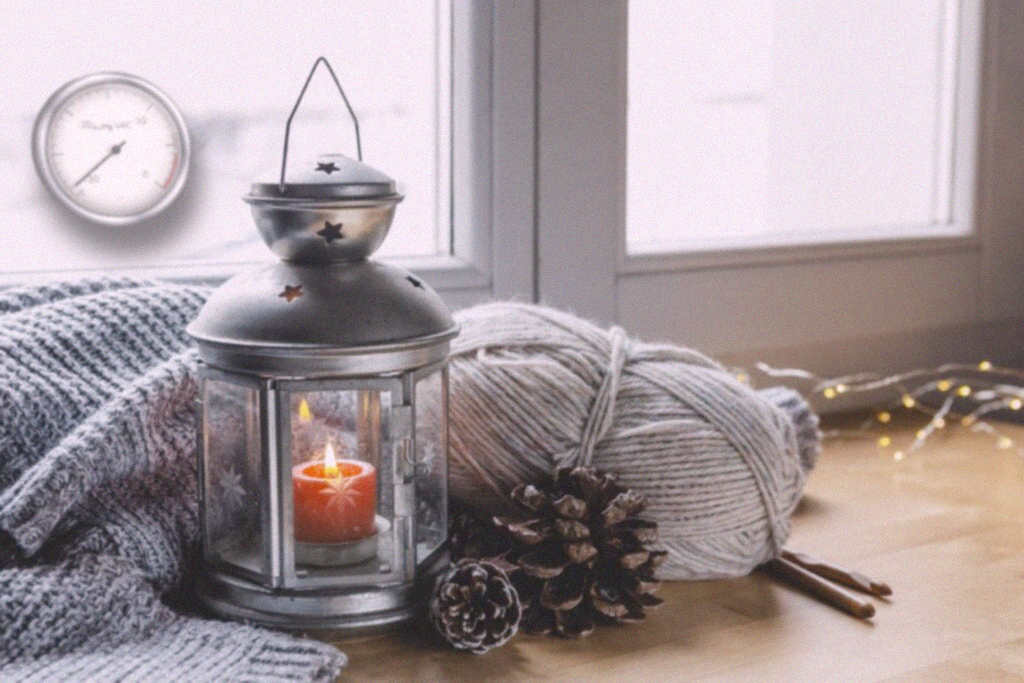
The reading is -29inHg
